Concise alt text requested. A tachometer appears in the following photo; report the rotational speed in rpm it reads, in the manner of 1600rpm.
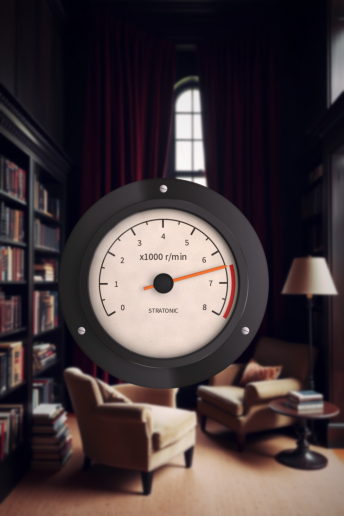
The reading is 6500rpm
